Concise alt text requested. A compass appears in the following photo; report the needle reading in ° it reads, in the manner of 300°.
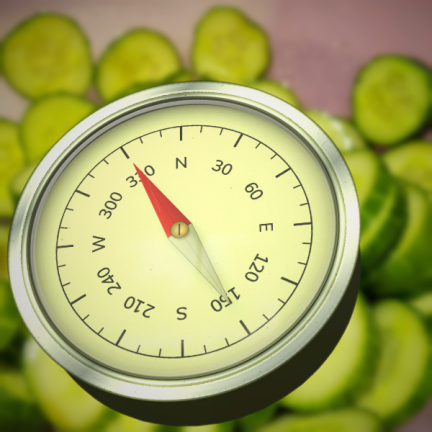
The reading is 330°
